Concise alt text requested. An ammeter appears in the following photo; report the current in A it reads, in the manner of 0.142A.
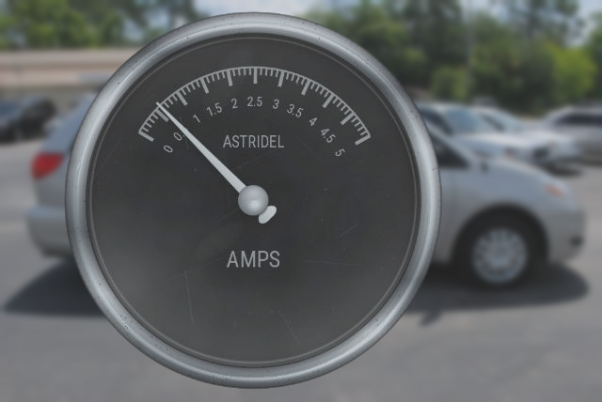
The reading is 0.6A
